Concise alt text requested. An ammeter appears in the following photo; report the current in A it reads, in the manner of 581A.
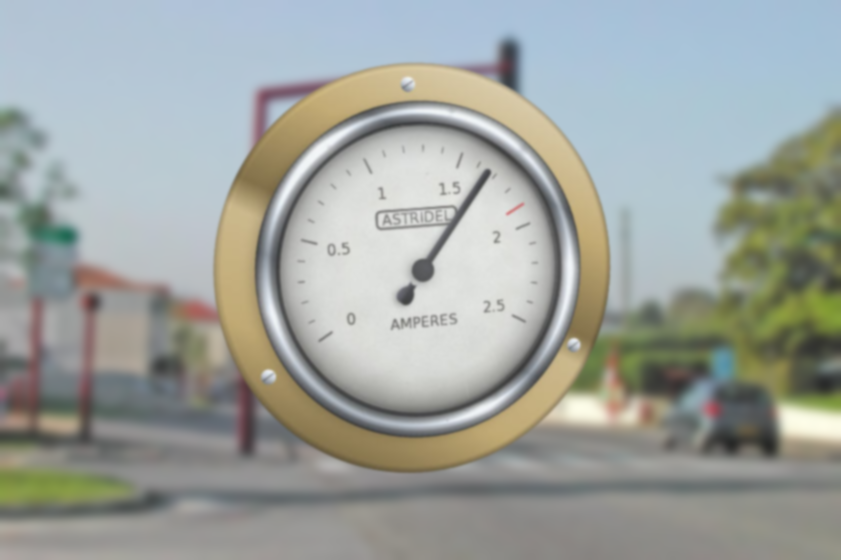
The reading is 1.65A
